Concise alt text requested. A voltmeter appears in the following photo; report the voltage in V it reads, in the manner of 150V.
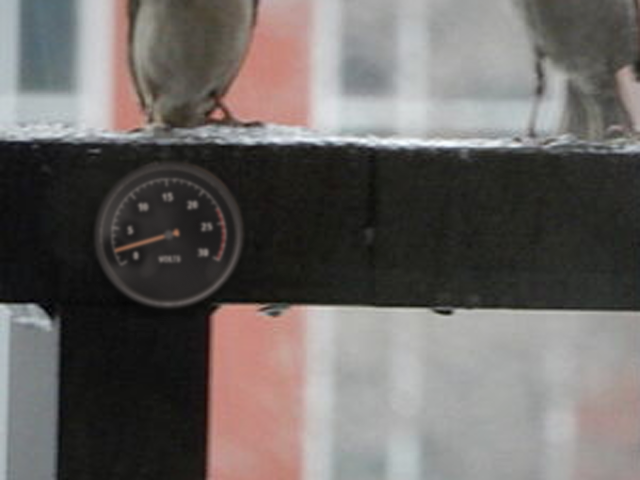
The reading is 2V
